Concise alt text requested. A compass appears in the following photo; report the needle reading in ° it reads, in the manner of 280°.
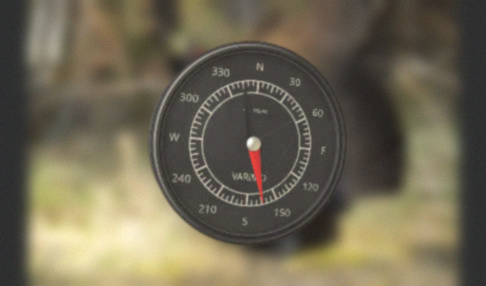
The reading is 165°
